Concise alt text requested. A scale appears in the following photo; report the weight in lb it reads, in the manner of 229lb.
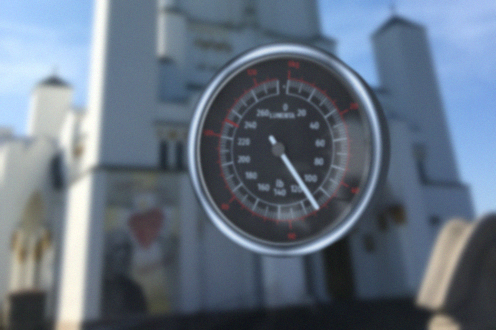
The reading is 110lb
